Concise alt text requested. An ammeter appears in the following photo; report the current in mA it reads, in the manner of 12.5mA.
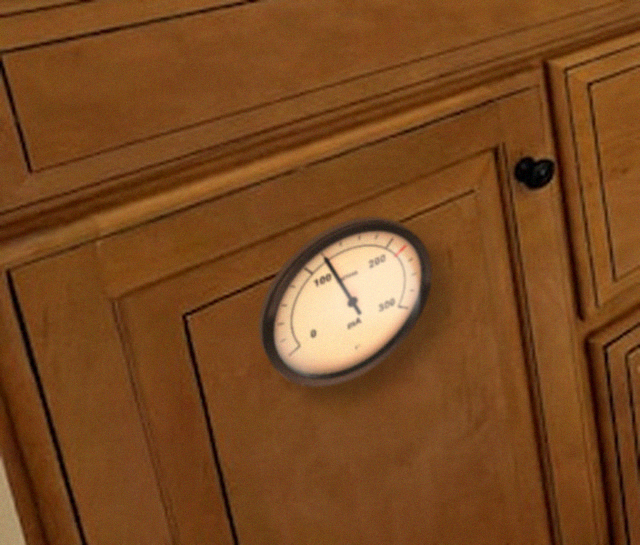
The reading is 120mA
